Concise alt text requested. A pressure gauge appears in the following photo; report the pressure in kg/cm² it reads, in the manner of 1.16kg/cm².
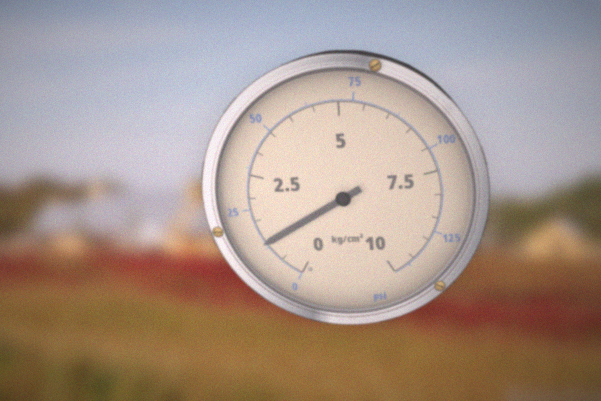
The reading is 1kg/cm²
